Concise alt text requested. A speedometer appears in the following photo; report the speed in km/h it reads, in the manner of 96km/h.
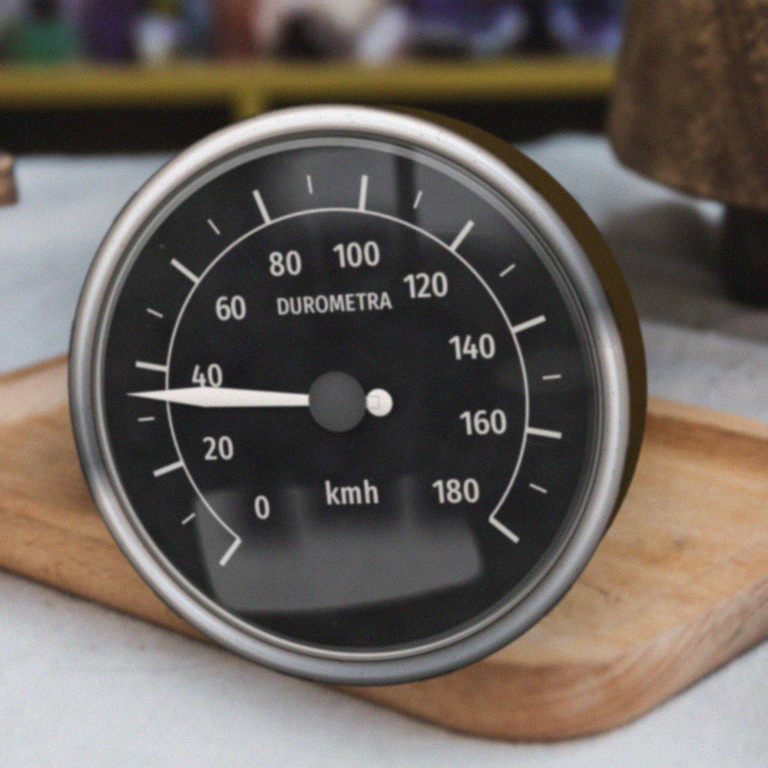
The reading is 35km/h
